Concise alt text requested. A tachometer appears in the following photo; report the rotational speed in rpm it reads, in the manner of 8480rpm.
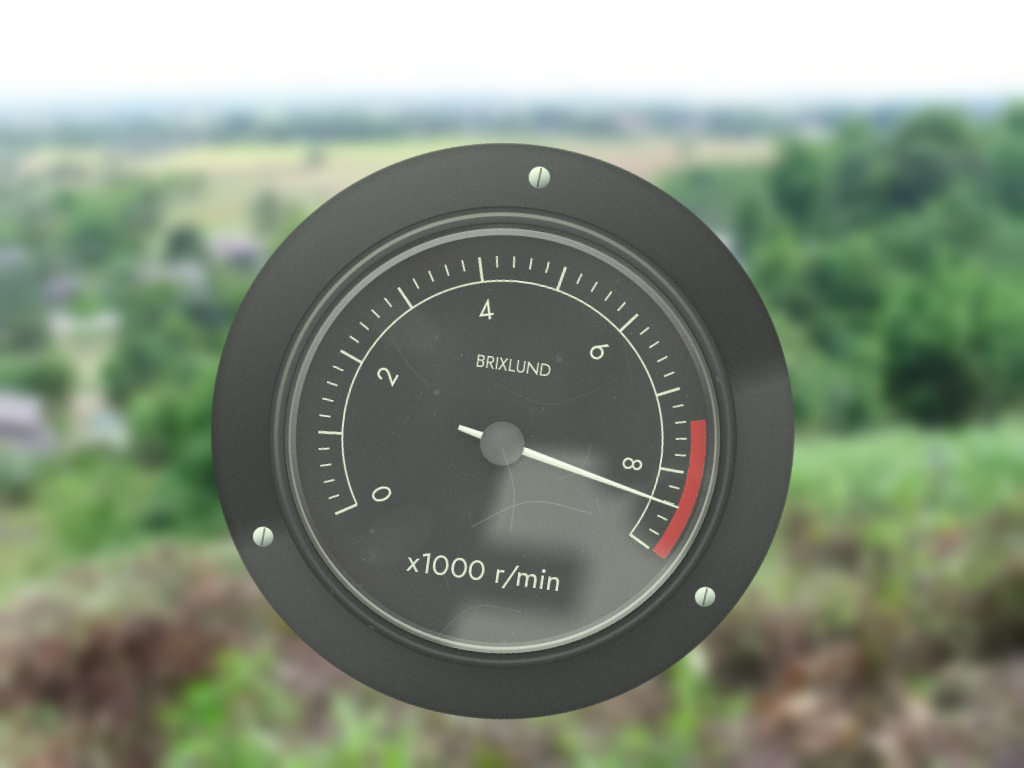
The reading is 8400rpm
